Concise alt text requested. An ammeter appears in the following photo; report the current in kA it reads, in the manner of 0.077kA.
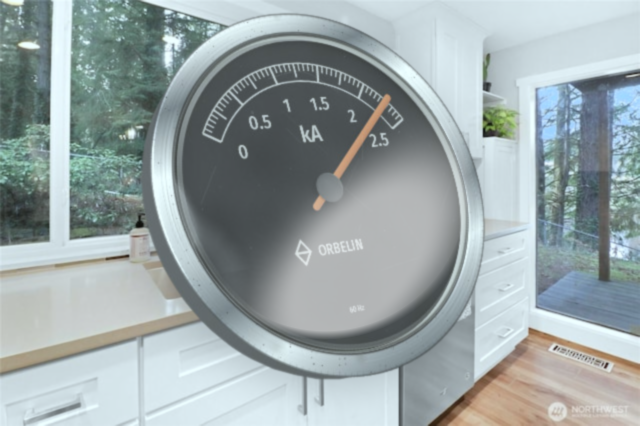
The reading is 2.25kA
